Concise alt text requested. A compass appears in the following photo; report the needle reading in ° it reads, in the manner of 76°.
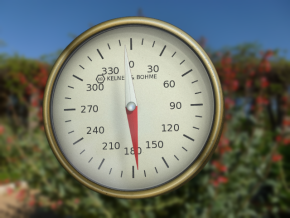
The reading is 175°
